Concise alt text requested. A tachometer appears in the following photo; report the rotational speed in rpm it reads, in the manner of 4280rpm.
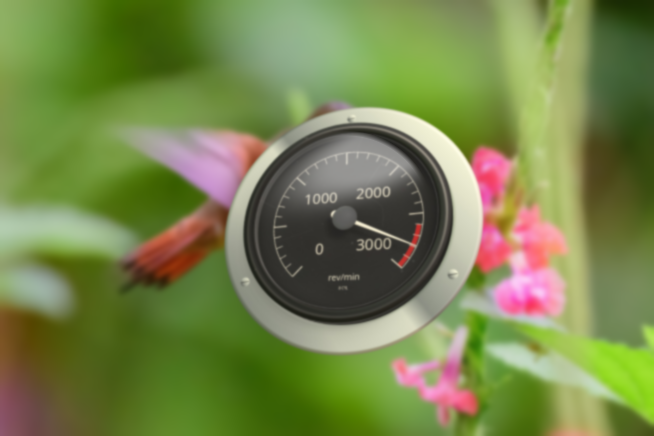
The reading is 2800rpm
